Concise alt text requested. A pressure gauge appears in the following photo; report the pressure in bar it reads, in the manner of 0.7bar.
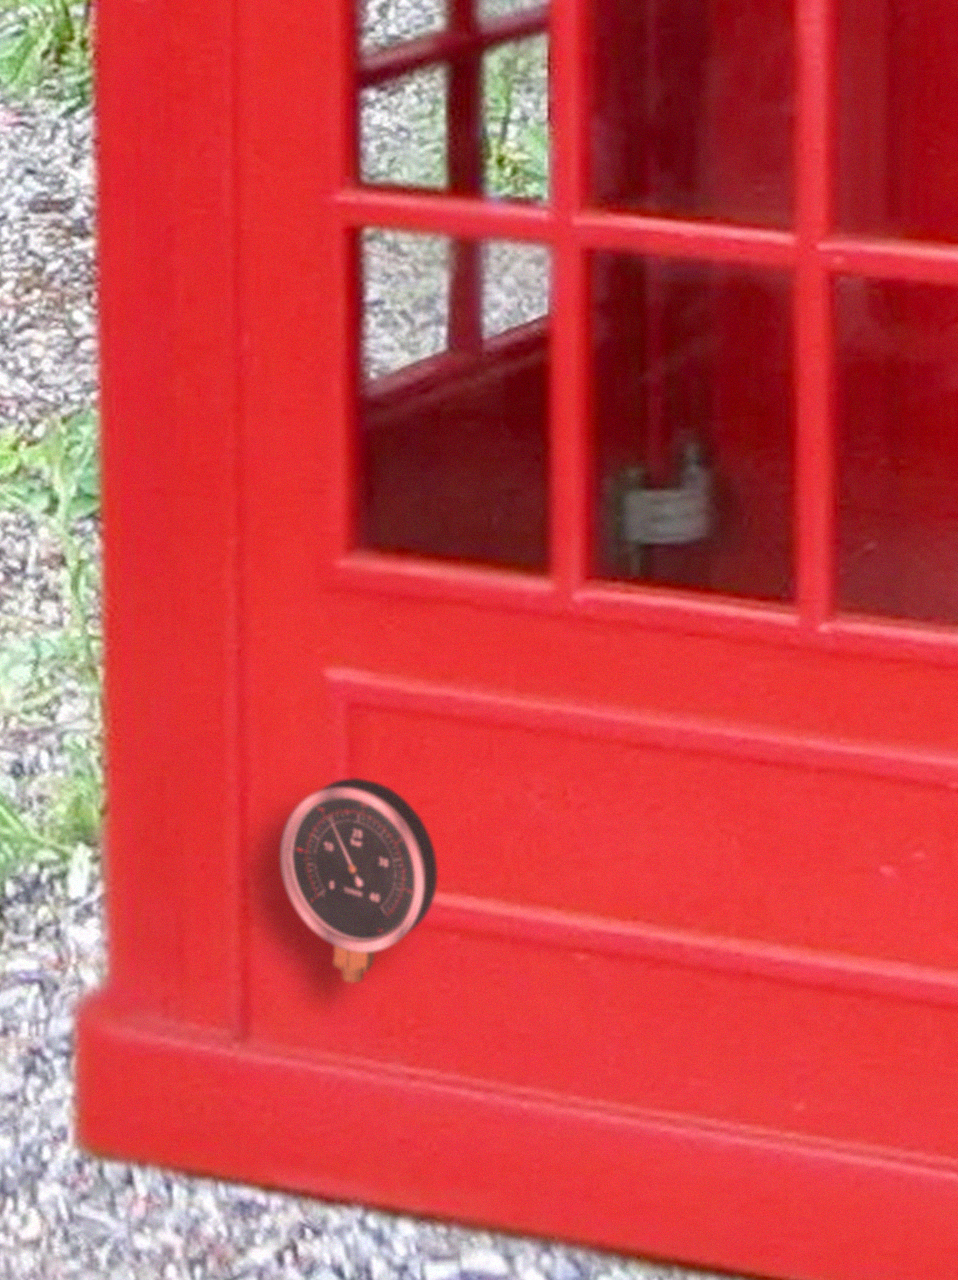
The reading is 15bar
